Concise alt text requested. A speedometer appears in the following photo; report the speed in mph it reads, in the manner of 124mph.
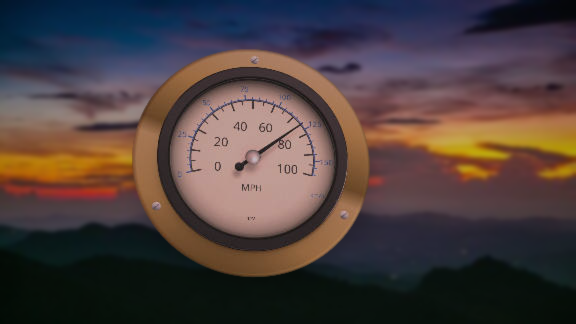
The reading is 75mph
